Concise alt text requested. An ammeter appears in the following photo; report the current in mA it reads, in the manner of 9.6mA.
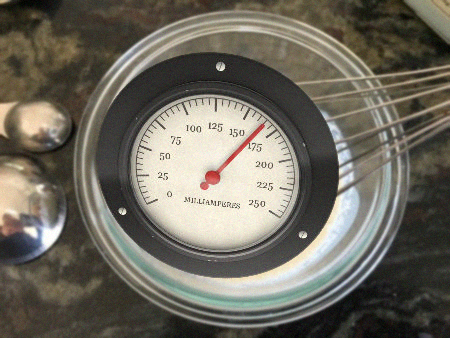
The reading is 165mA
